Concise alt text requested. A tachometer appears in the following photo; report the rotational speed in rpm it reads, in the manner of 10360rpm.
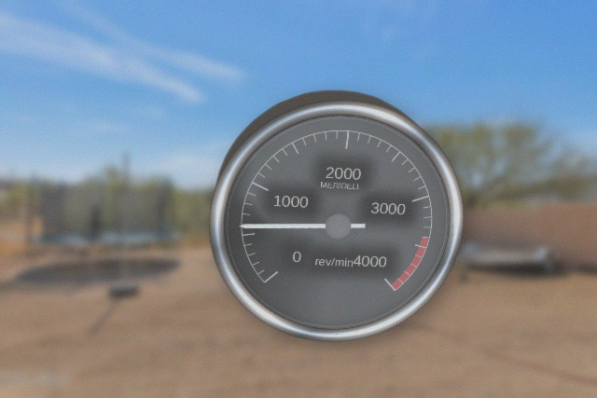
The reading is 600rpm
